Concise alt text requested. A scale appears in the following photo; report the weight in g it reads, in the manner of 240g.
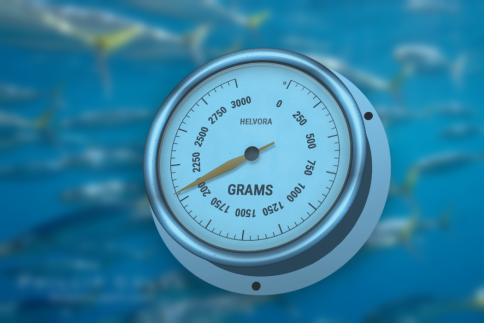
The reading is 2050g
